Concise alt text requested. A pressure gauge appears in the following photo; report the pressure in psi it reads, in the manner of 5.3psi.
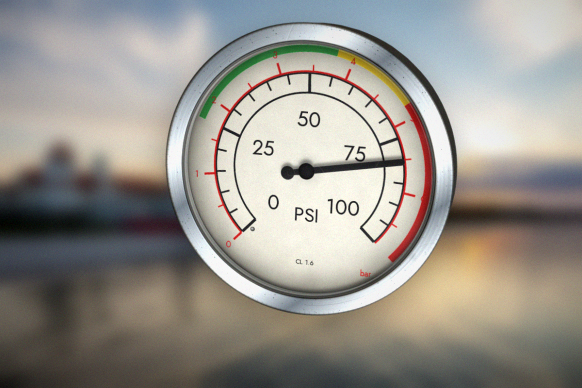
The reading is 80psi
